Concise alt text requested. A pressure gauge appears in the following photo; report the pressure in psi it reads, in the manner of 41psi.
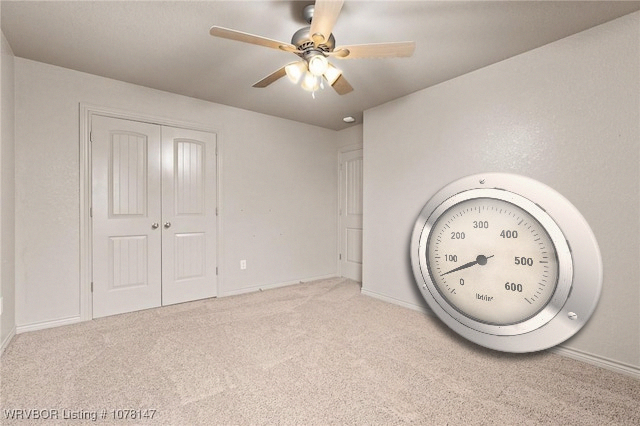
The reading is 50psi
